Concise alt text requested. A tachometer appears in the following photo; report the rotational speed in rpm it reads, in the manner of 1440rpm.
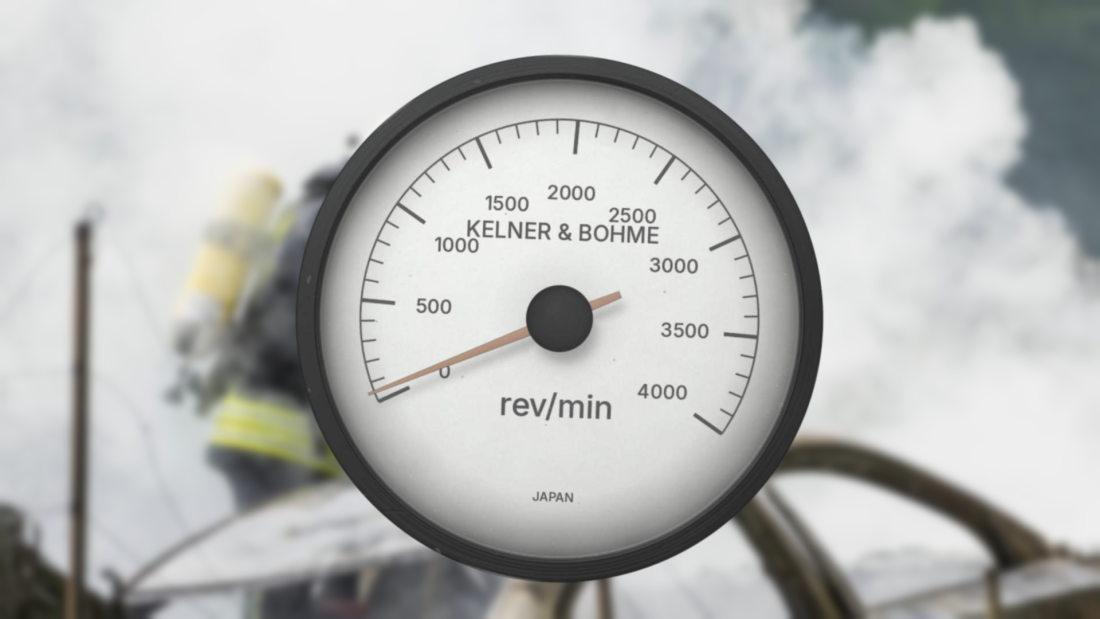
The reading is 50rpm
